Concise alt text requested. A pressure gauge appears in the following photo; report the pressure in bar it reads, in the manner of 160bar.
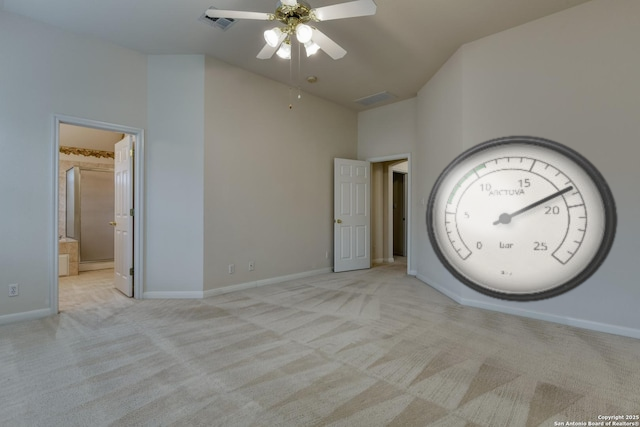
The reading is 18.5bar
